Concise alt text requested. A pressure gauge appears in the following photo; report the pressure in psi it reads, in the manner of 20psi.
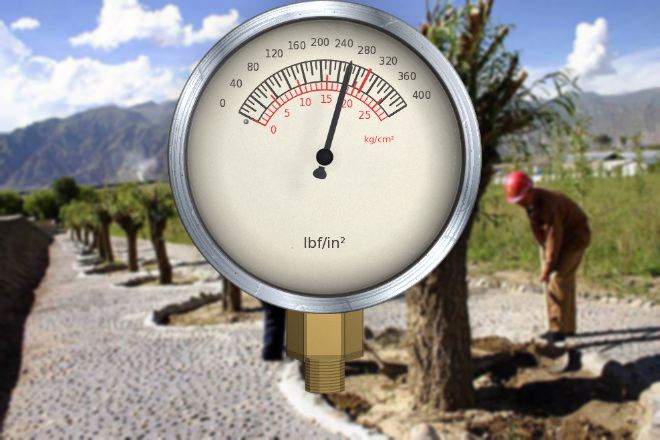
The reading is 260psi
